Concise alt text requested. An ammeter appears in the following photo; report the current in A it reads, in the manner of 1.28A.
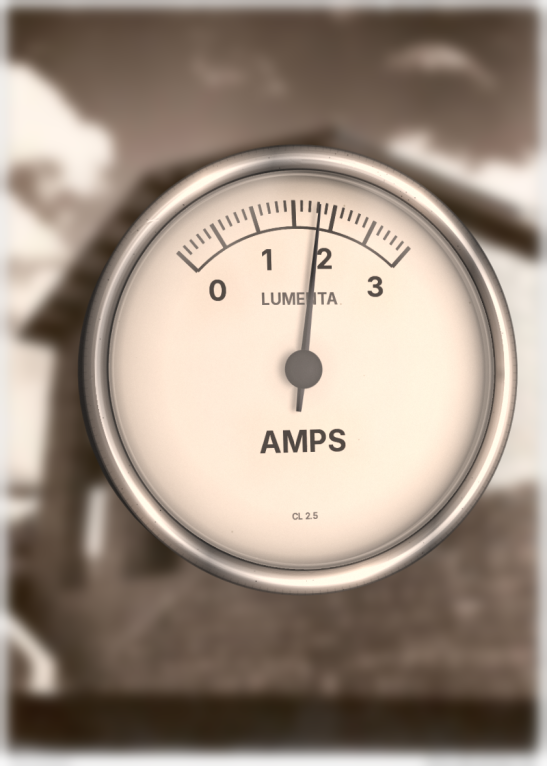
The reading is 1.8A
